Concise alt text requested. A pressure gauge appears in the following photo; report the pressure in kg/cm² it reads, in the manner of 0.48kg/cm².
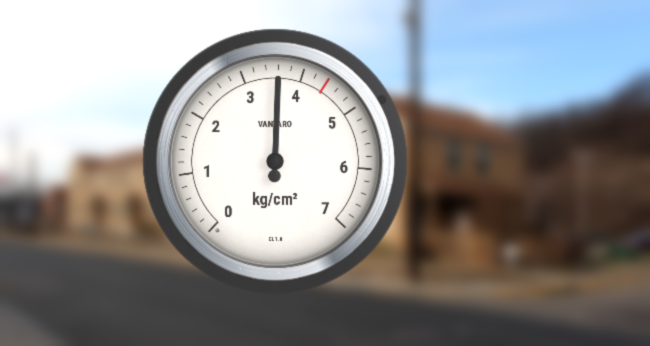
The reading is 3.6kg/cm²
